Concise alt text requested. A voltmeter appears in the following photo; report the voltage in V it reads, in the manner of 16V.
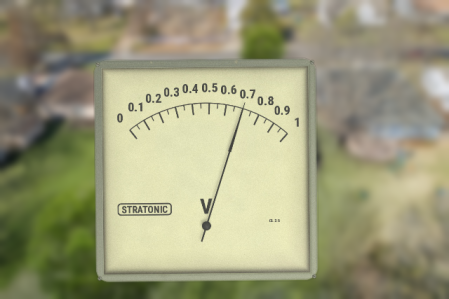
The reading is 0.7V
